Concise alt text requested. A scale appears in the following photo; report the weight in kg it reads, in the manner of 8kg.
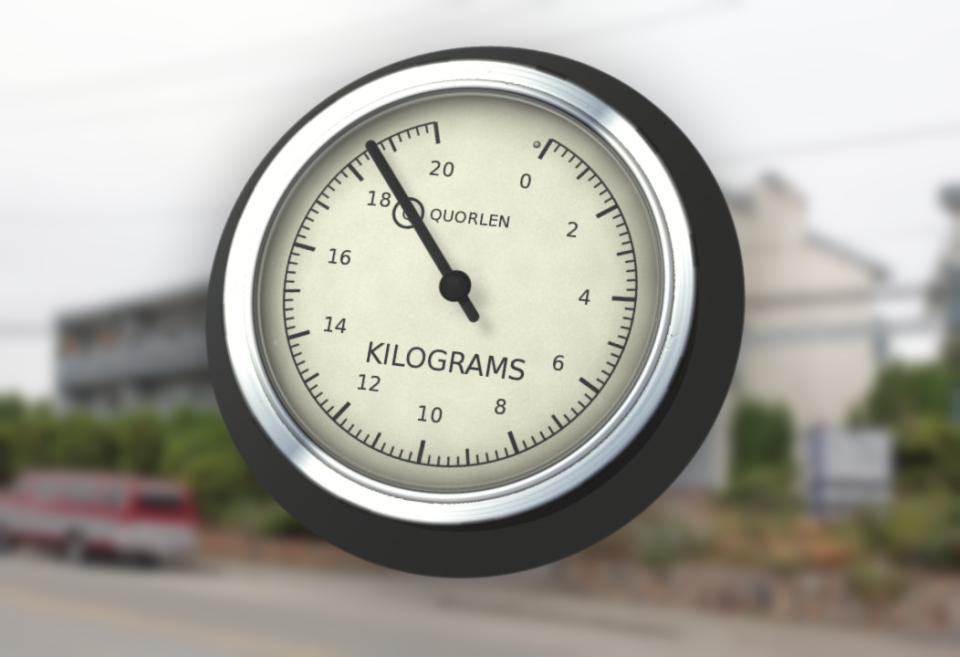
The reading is 18.6kg
